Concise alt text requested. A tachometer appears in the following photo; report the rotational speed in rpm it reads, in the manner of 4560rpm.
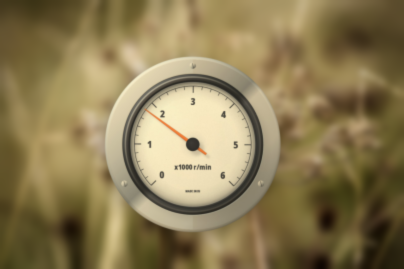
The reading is 1800rpm
